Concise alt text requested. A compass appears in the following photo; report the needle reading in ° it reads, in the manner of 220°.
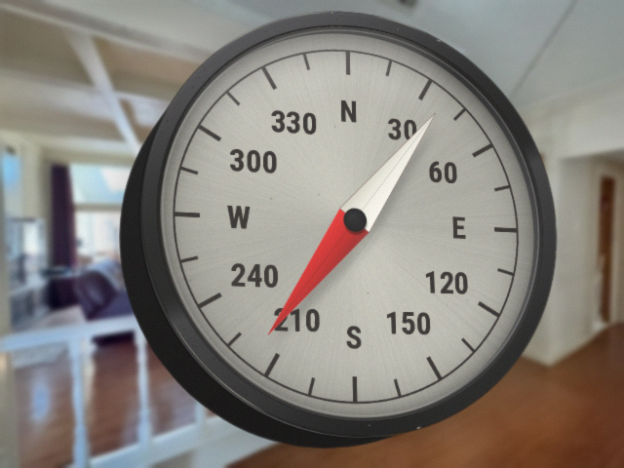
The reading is 217.5°
